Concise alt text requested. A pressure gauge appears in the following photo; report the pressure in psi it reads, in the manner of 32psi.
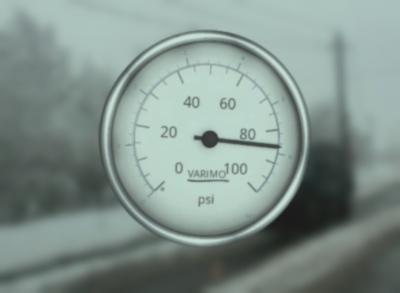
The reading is 85psi
